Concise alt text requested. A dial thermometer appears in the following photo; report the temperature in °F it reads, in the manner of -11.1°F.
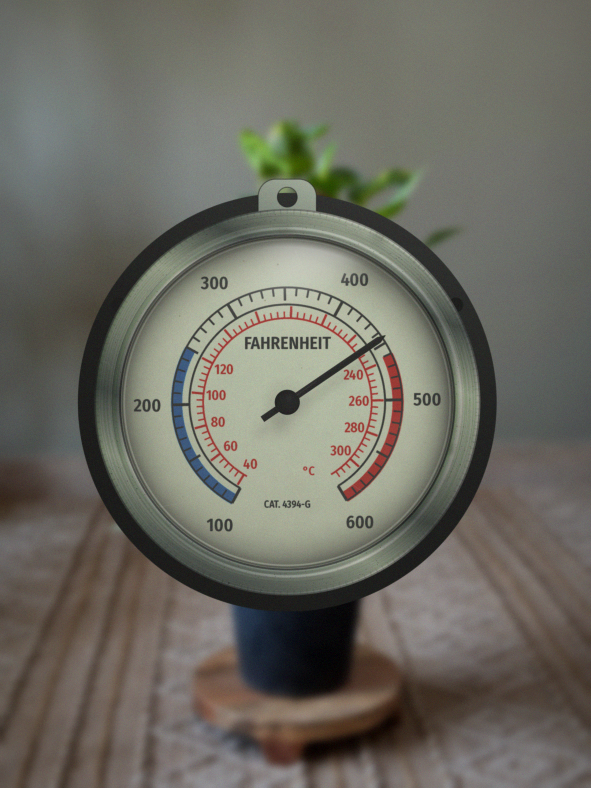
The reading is 445°F
